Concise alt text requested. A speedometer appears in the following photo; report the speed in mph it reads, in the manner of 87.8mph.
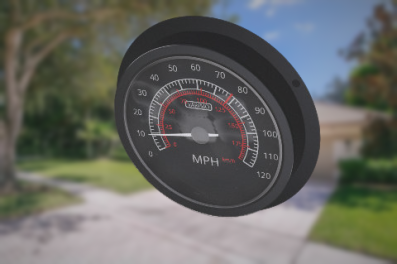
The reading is 10mph
